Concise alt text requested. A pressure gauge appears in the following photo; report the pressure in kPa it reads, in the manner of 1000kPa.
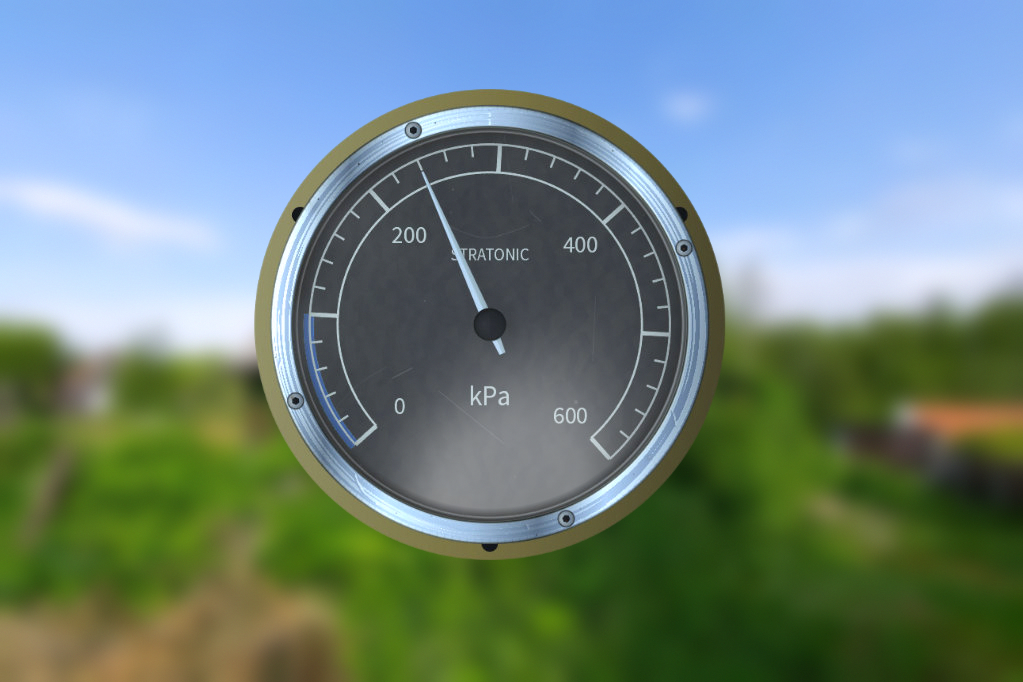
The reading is 240kPa
